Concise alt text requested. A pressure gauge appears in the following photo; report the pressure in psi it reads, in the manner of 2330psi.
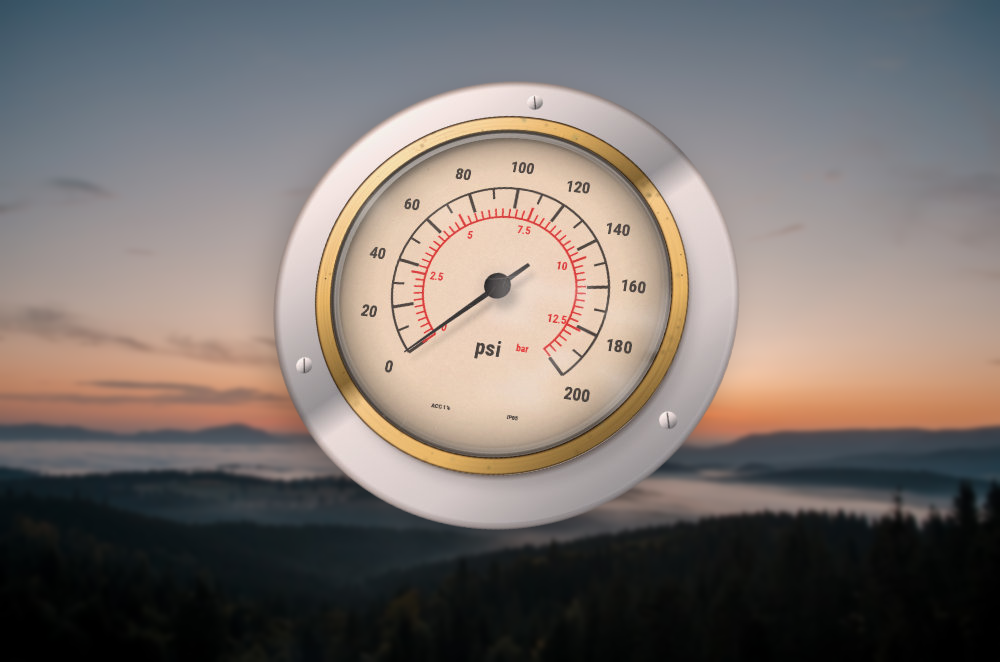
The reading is 0psi
